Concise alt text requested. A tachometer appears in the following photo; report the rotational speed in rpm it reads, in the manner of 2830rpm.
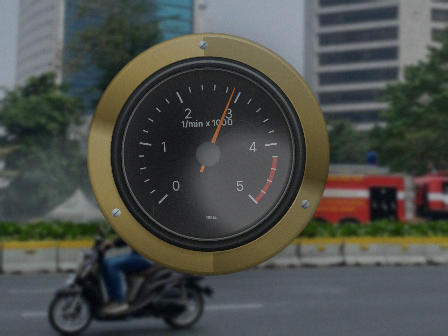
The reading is 2900rpm
